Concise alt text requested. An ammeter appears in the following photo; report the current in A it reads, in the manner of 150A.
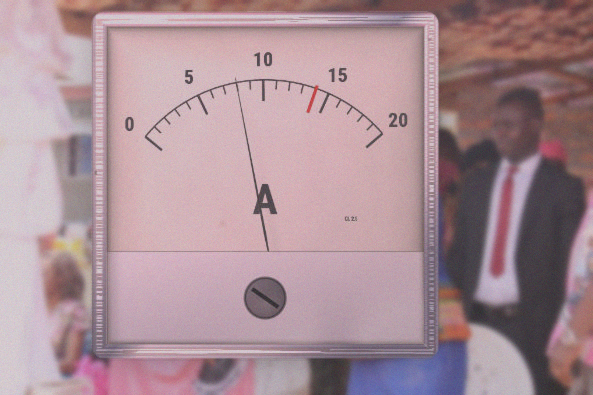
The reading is 8A
